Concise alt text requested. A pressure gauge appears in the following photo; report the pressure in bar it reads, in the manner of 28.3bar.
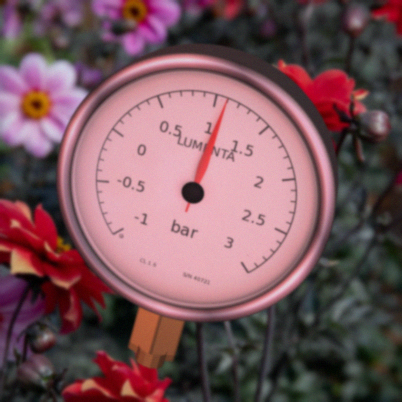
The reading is 1.1bar
